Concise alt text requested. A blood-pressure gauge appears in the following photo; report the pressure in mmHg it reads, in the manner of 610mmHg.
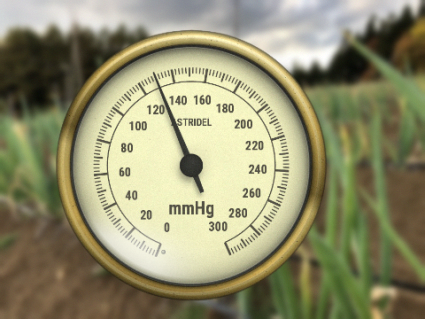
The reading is 130mmHg
